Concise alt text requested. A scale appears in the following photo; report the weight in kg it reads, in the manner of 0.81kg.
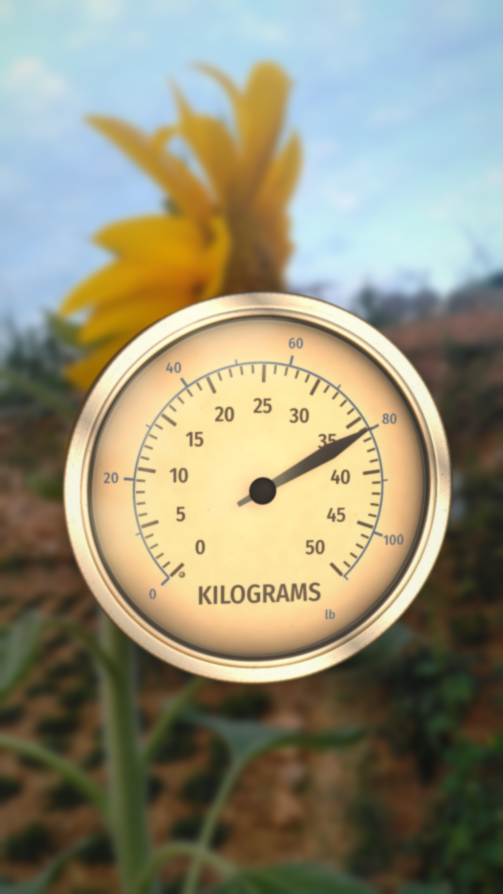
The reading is 36kg
